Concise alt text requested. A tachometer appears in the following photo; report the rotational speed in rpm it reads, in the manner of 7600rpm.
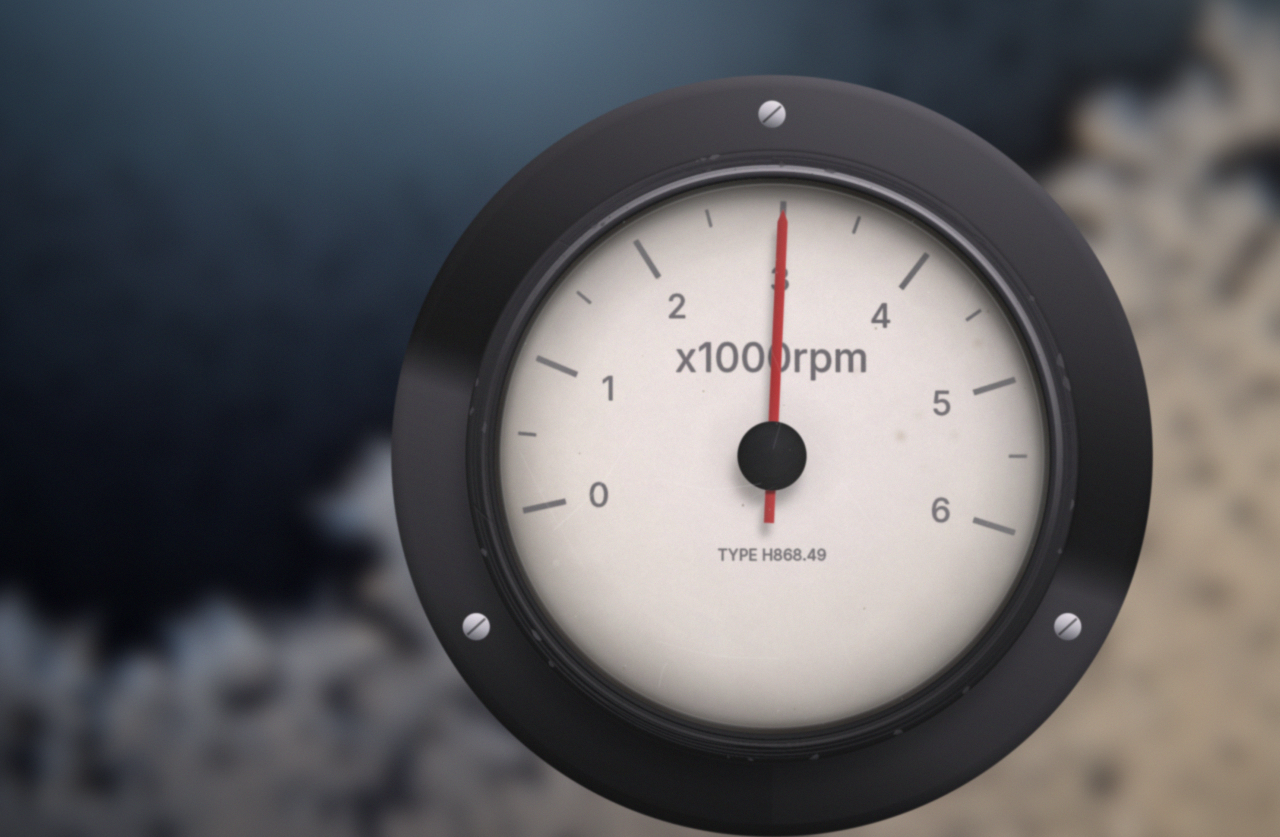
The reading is 3000rpm
